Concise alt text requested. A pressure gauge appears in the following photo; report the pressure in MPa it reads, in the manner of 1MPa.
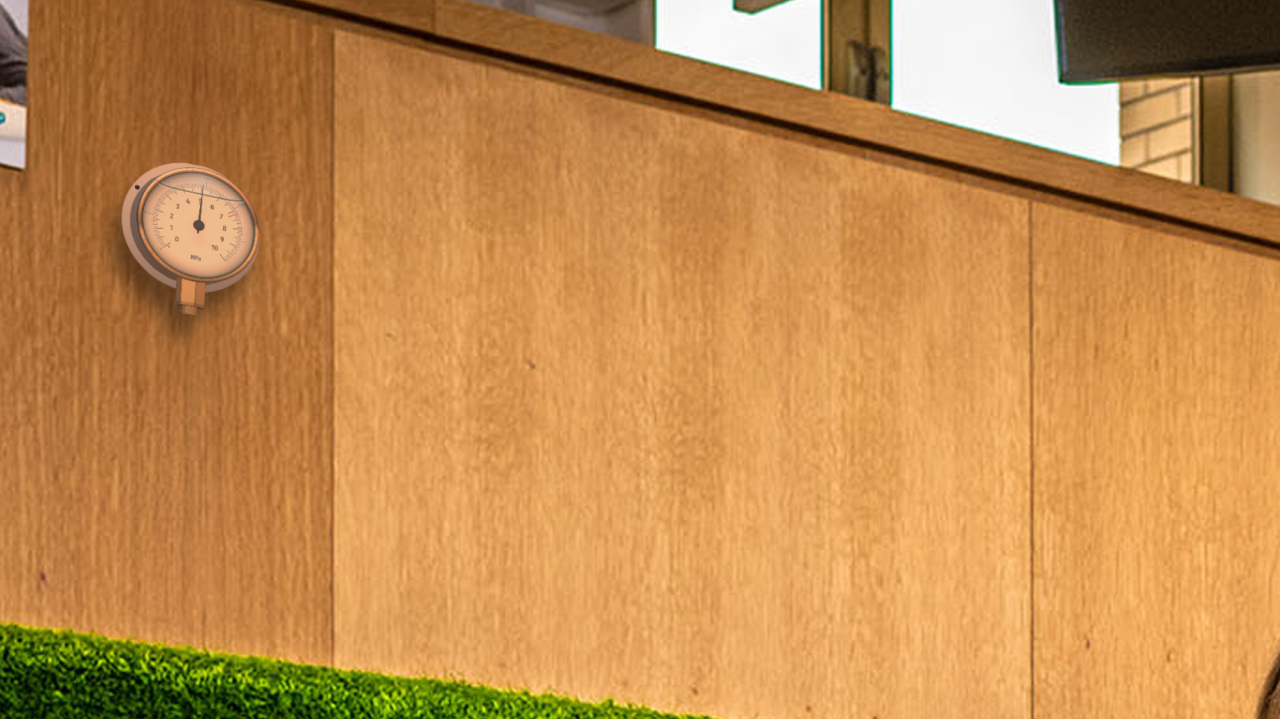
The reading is 5MPa
